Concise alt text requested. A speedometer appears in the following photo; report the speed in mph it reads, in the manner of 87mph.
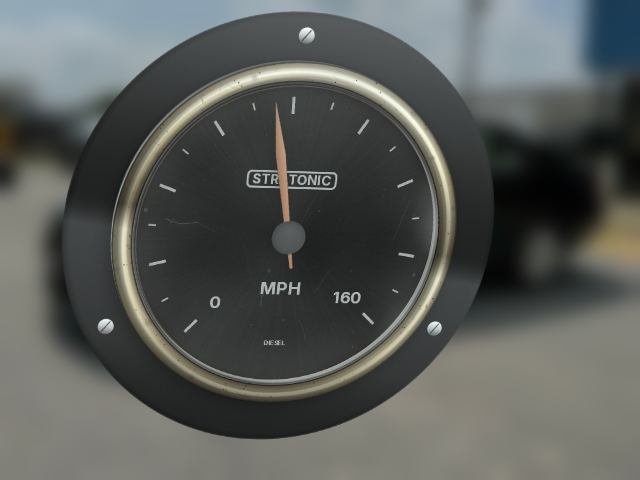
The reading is 75mph
